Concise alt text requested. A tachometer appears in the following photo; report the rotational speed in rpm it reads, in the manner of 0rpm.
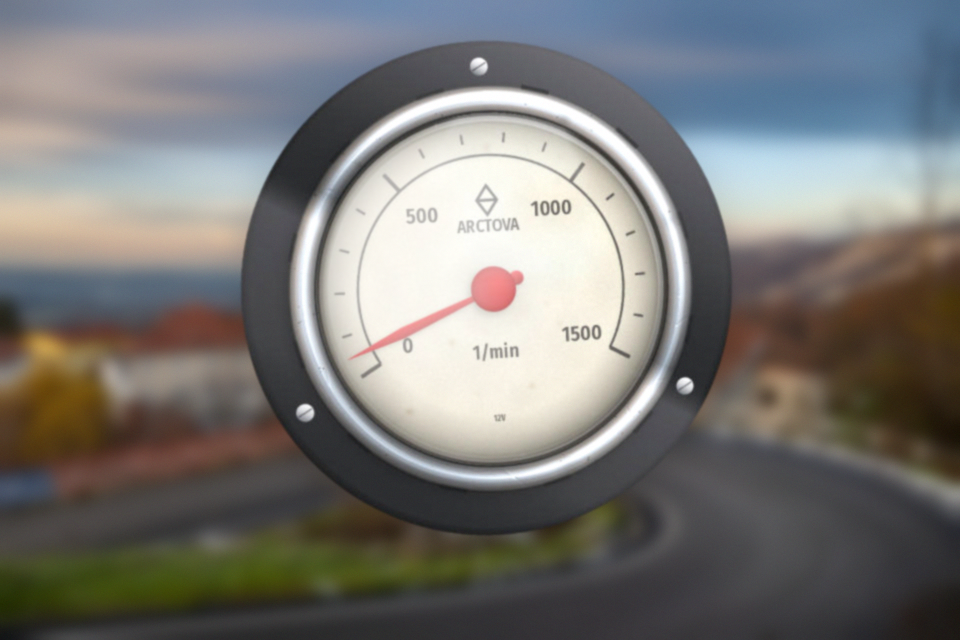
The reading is 50rpm
